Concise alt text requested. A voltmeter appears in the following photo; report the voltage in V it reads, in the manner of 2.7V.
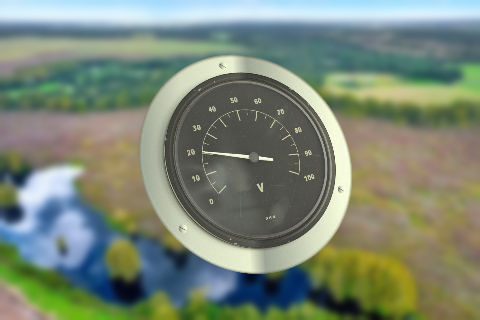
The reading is 20V
